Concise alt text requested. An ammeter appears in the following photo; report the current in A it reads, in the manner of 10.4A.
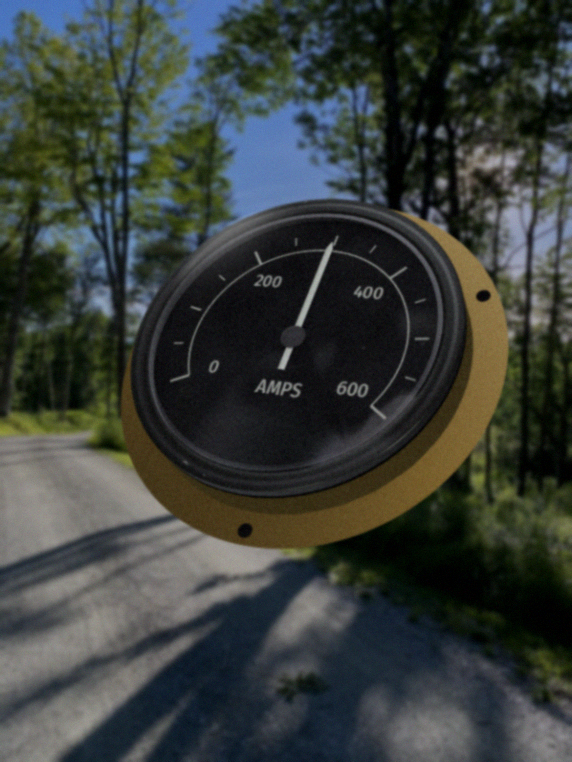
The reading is 300A
